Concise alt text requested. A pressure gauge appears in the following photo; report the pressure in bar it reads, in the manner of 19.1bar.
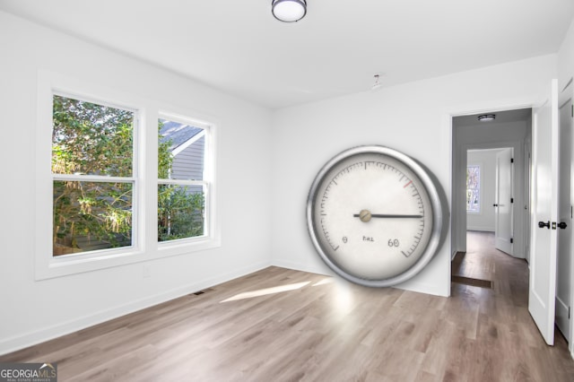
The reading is 50bar
